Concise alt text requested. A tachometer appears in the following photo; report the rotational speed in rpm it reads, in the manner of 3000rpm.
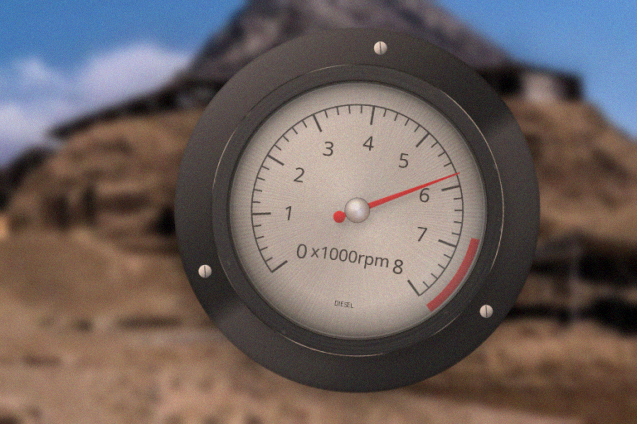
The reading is 5800rpm
